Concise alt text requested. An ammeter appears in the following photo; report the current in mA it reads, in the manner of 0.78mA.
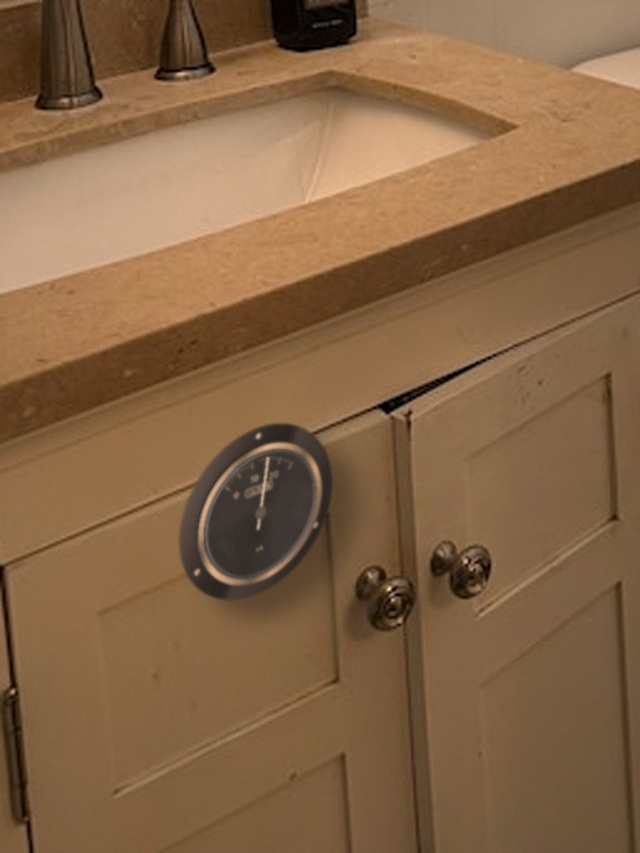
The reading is 15mA
